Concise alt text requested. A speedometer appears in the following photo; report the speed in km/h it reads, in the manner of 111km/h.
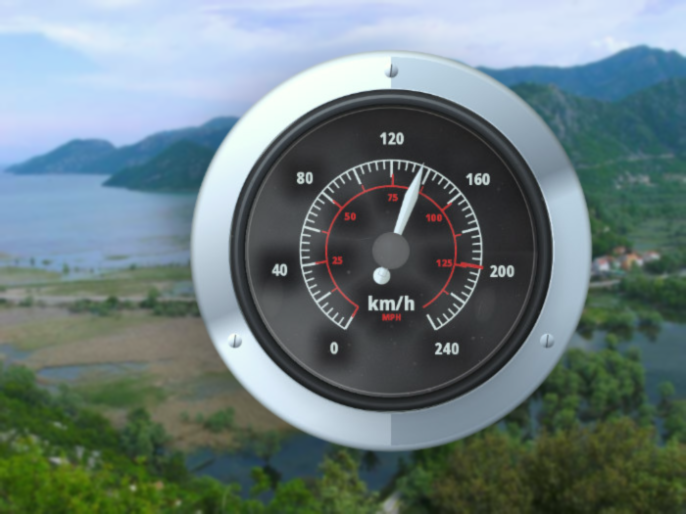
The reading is 136km/h
